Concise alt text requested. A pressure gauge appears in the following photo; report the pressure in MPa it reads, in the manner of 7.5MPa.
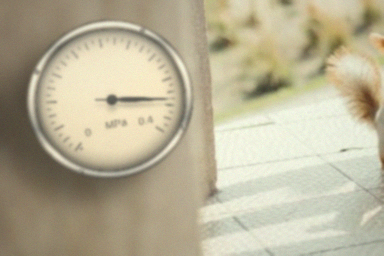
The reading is 0.35MPa
